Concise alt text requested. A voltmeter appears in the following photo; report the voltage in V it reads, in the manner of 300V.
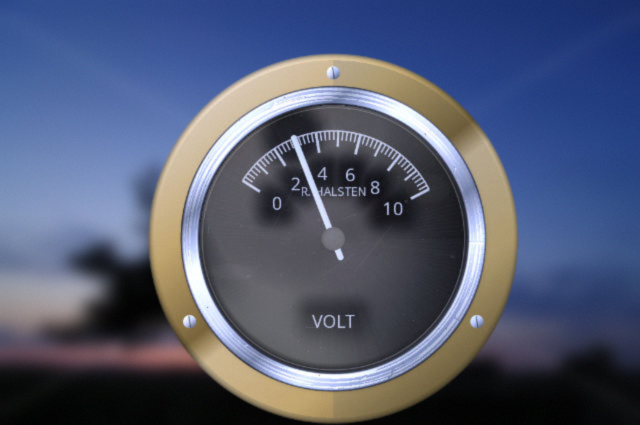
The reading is 3V
